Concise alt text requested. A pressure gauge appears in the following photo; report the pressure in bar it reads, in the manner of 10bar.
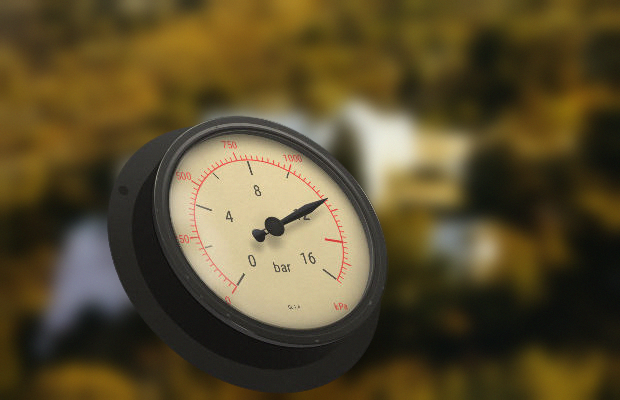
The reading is 12bar
